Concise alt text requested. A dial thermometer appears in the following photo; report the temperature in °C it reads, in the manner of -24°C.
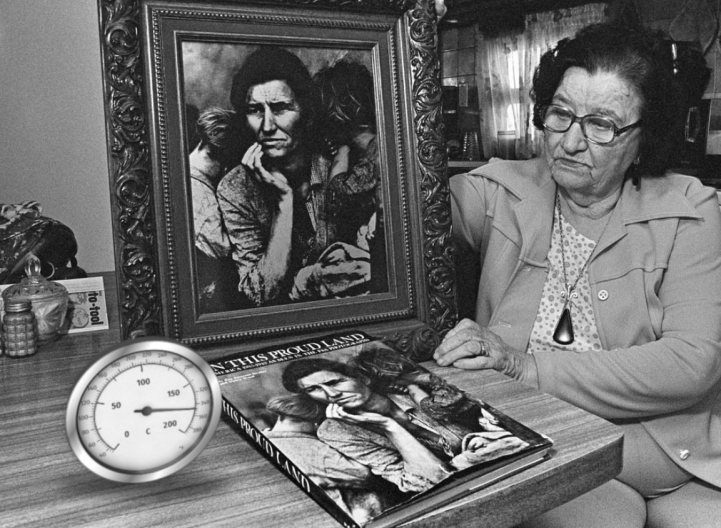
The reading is 175°C
